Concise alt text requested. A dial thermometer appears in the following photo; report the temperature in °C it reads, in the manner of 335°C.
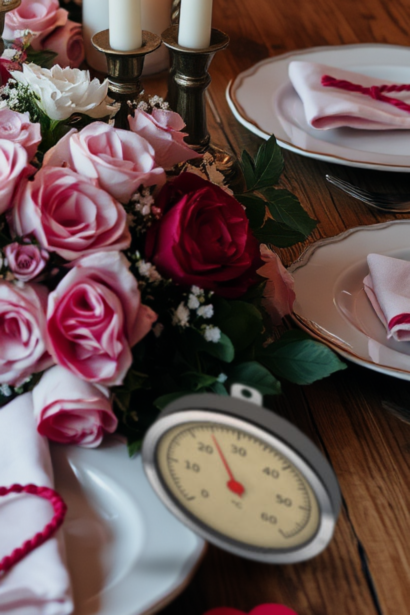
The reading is 25°C
